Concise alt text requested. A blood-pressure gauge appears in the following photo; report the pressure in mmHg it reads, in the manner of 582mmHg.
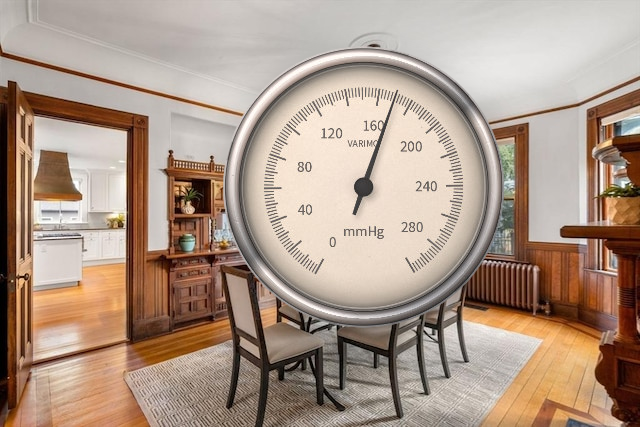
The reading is 170mmHg
